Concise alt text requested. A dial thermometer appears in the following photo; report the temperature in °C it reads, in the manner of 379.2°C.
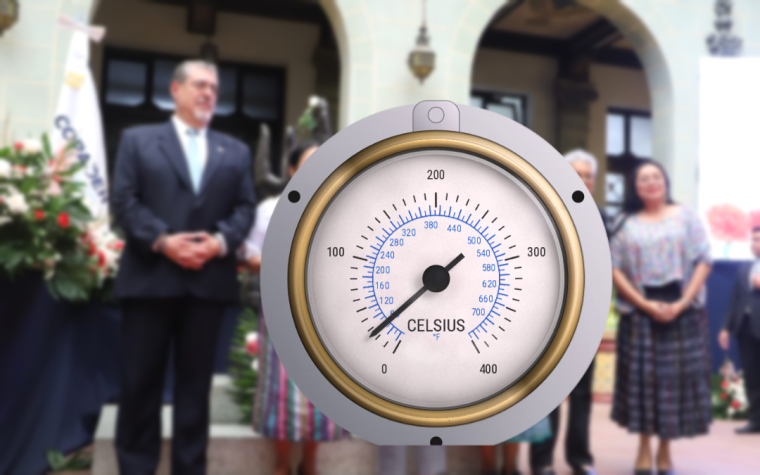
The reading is 25°C
